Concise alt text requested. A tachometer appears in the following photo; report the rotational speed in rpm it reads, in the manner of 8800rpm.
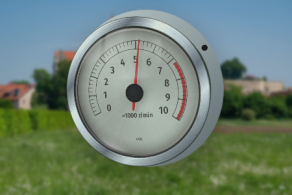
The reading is 5200rpm
